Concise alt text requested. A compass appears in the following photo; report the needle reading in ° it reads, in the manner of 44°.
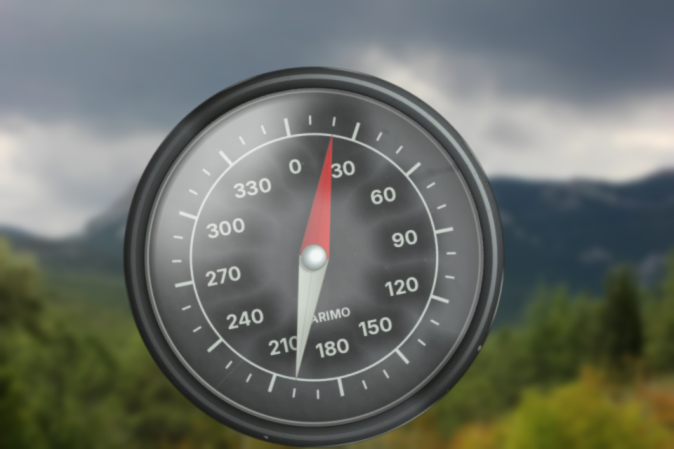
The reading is 20°
